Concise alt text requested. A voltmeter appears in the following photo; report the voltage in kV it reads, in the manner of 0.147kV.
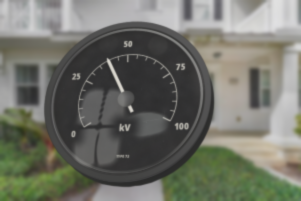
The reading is 40kV
